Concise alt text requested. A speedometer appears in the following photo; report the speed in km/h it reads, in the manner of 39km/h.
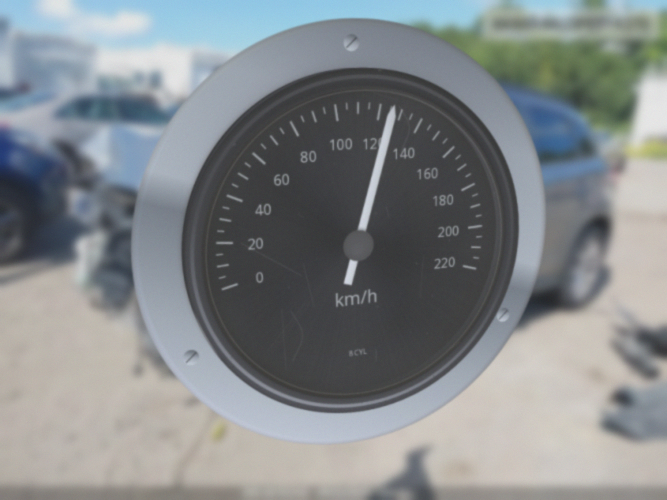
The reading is 125km/h
